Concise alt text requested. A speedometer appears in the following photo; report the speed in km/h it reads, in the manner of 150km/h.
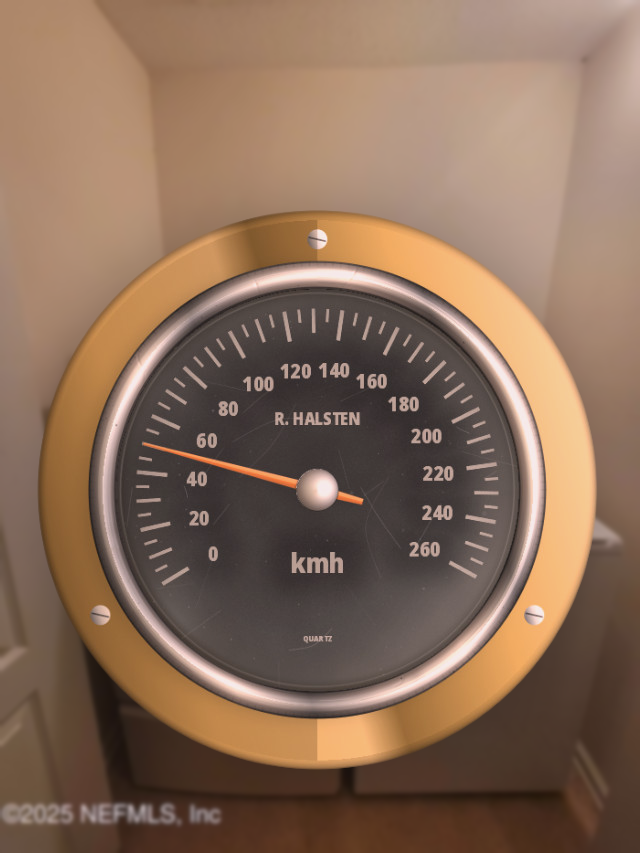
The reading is 50km/h
